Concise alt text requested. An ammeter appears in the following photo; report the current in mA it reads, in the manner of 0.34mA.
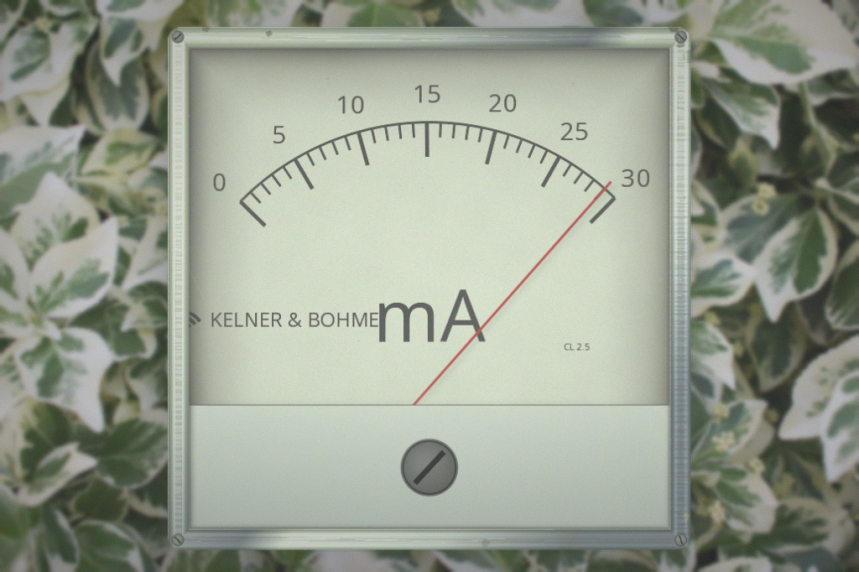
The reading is 29mA
